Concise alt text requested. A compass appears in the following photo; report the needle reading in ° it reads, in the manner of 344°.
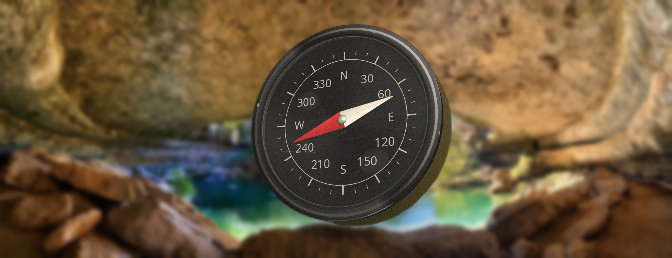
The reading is 250°
